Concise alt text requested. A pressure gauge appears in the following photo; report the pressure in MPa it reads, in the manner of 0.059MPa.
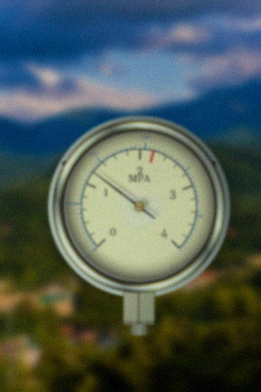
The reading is 1.2MPa
